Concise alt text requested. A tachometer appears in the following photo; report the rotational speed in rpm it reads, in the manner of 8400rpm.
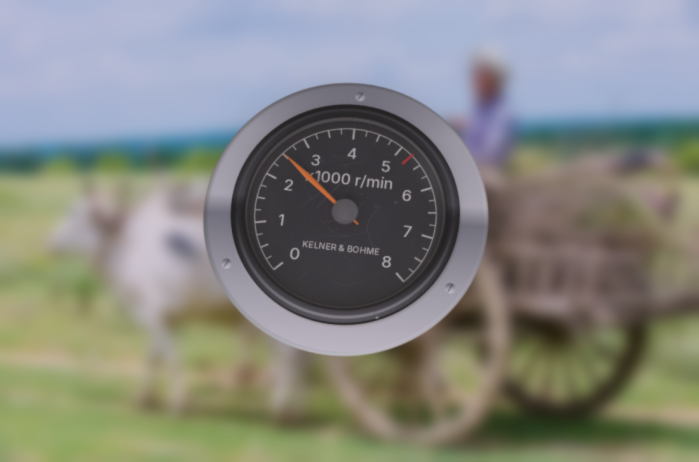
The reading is 2500rpm
